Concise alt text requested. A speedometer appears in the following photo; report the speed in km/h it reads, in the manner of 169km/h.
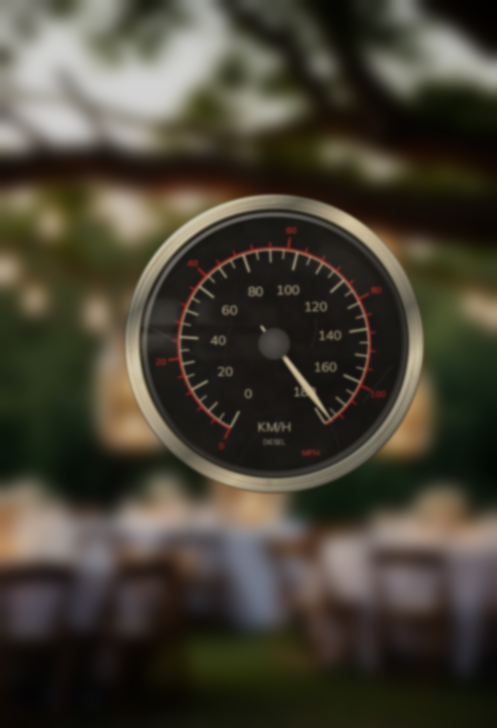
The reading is 177.5km/h
